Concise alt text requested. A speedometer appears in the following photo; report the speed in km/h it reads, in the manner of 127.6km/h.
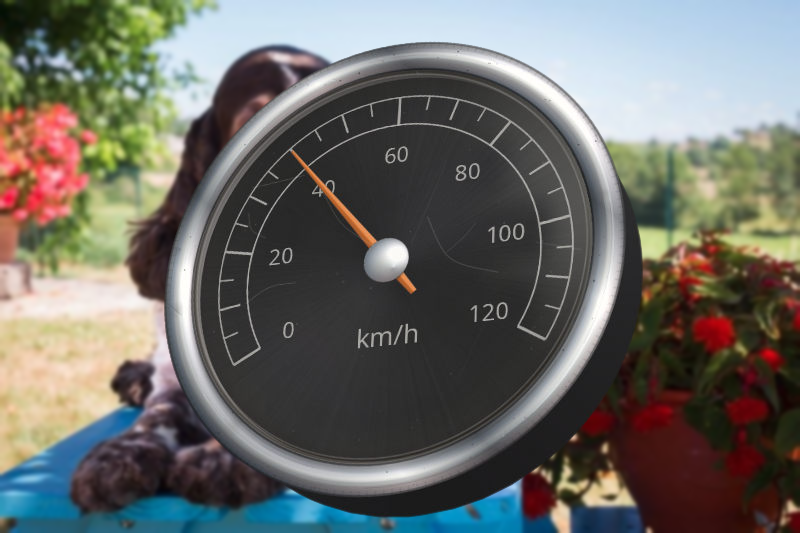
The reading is 40km/h
